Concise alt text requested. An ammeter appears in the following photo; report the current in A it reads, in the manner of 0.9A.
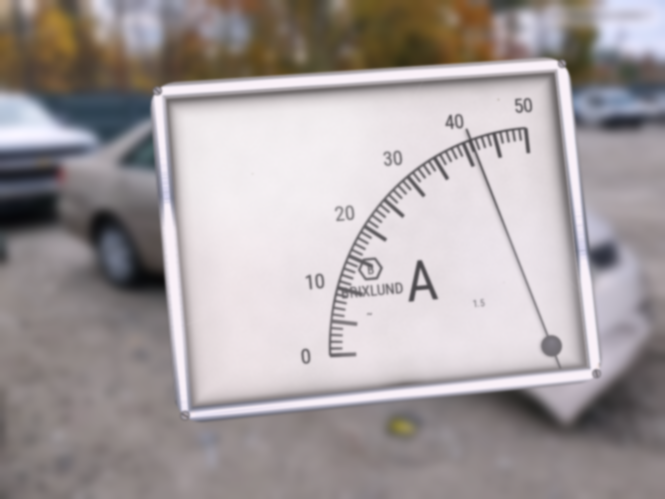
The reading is 41A
